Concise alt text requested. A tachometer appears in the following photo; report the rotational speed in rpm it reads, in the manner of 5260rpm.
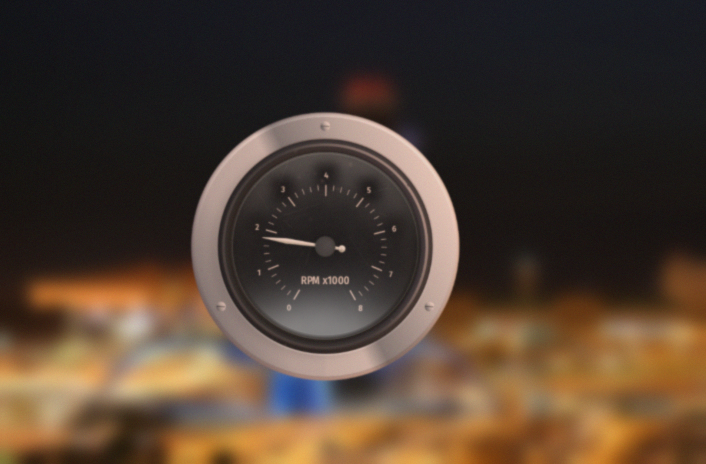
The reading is 1800rpm
